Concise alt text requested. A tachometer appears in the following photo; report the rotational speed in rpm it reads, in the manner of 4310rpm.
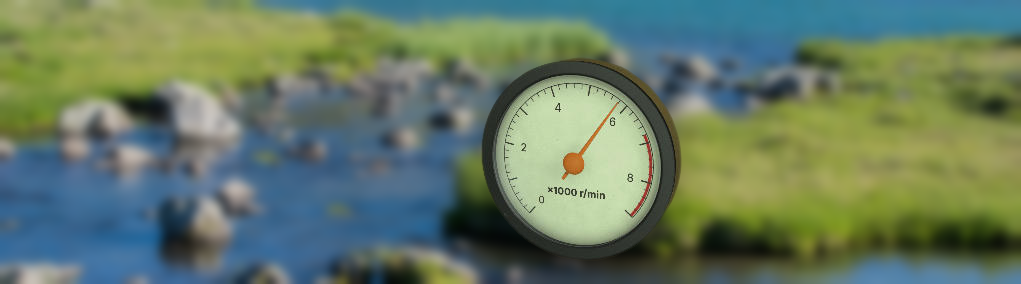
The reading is 5800rpm
